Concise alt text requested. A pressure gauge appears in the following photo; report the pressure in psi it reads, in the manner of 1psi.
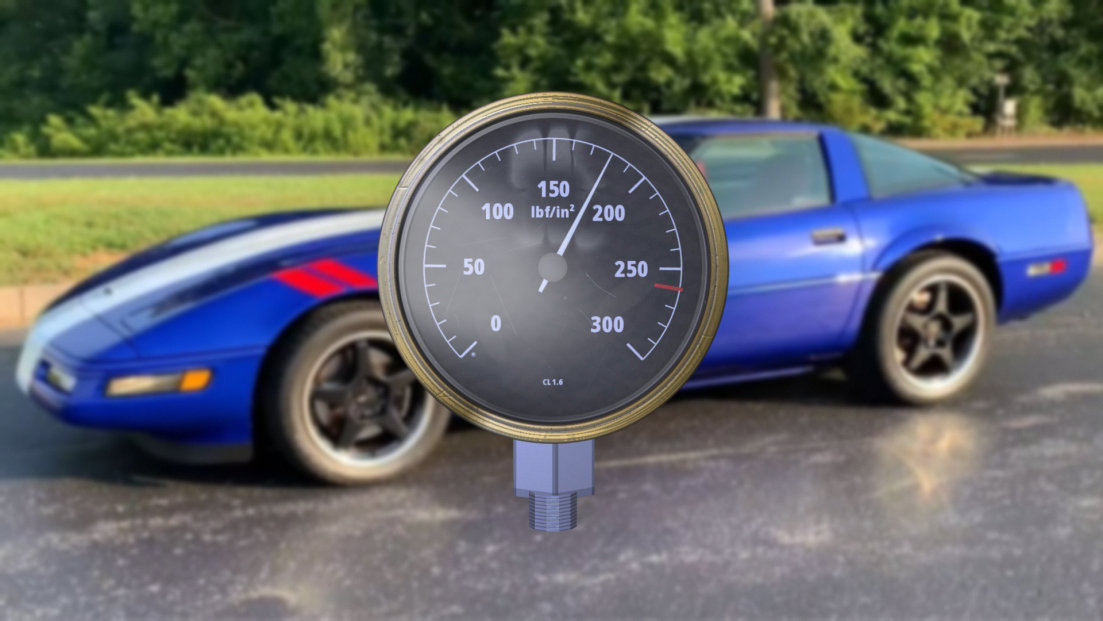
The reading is 180psi
